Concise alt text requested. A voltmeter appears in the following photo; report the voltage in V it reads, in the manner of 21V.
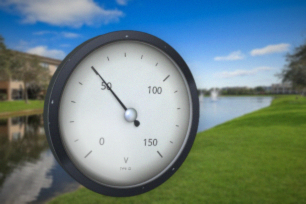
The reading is 50V
